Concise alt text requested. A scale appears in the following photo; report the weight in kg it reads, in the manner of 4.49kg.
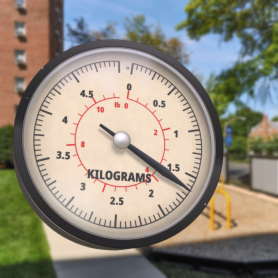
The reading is 1.65kg
